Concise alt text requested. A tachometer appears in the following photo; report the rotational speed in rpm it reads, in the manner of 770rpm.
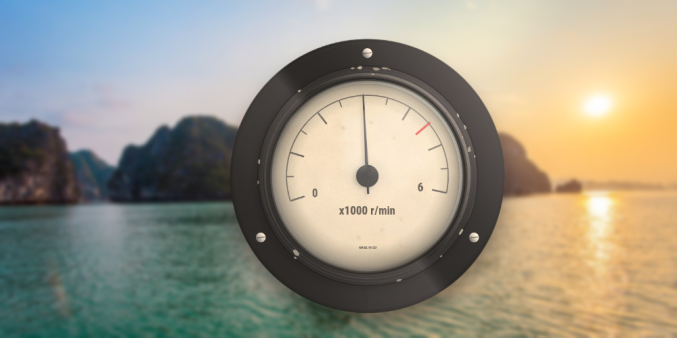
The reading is 3000rpm
